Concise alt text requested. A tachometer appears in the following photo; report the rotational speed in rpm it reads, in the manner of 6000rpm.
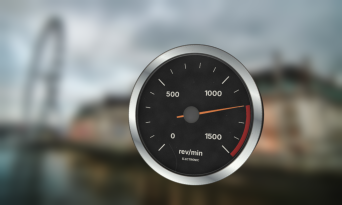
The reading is 1200rpm
